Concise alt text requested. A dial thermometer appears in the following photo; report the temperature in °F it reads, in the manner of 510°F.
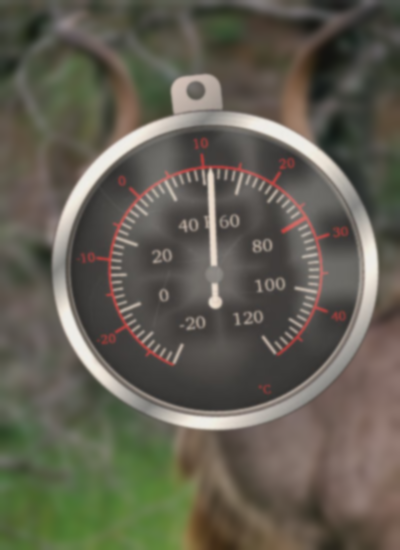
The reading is 52°F
